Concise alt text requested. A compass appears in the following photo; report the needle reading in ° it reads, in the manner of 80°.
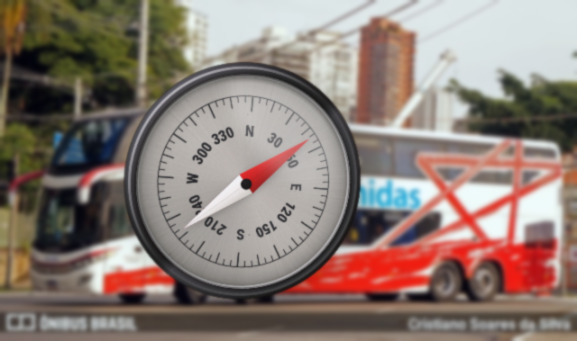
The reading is 50°
